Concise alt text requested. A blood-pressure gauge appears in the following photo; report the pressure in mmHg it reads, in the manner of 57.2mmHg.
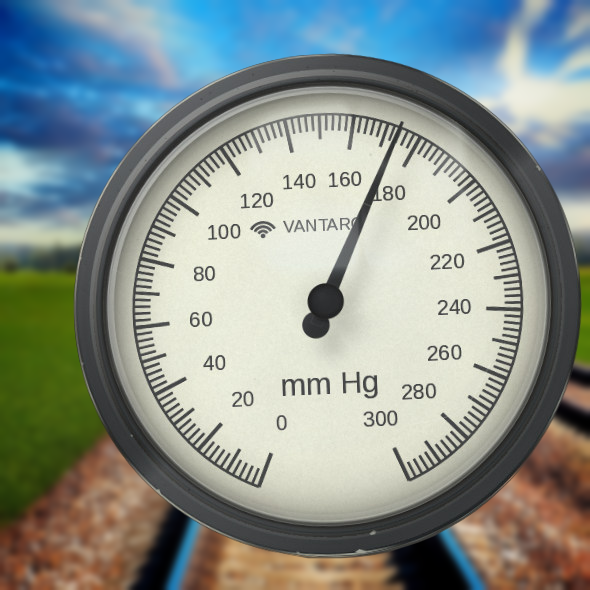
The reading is 174mmHg
